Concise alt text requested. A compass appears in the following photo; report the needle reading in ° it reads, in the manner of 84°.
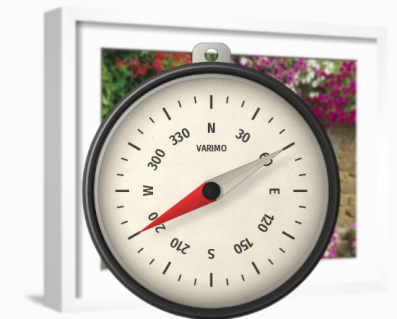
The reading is 240°
